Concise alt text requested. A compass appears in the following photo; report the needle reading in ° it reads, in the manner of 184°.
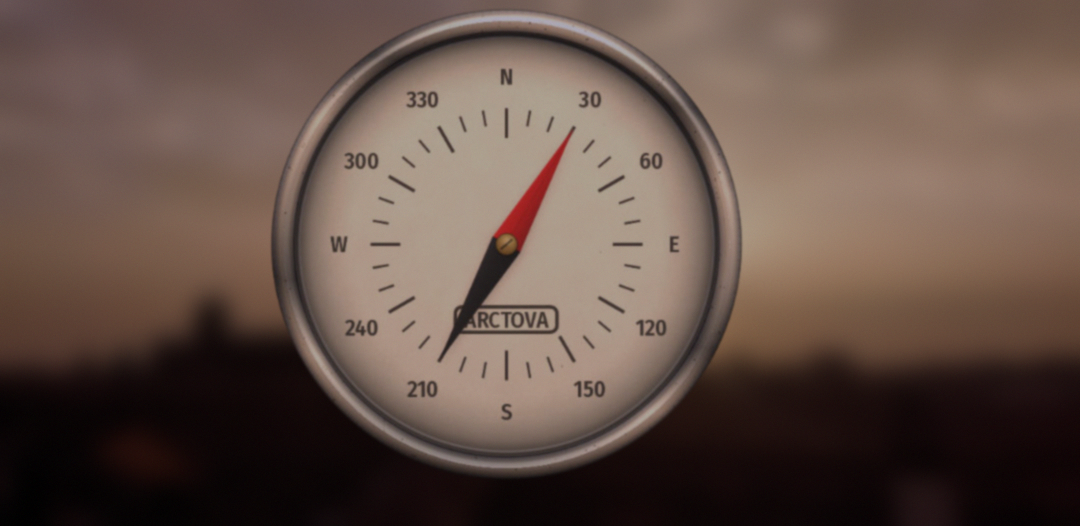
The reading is 30°
